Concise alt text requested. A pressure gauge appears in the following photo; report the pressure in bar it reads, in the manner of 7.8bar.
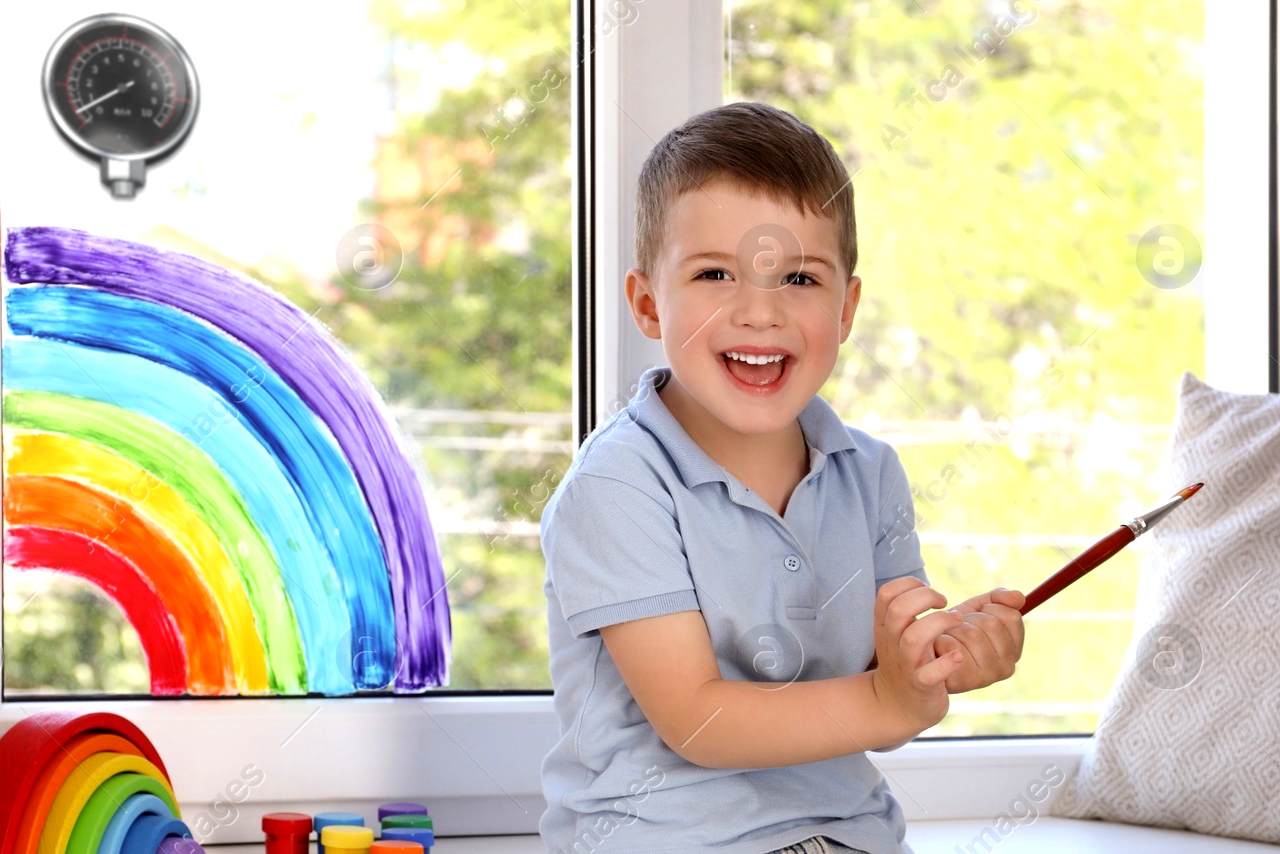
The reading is 0.5bar
